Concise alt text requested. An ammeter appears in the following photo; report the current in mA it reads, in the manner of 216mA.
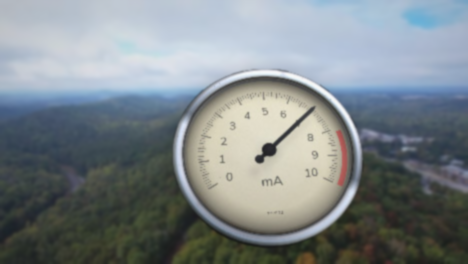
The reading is 7mA
